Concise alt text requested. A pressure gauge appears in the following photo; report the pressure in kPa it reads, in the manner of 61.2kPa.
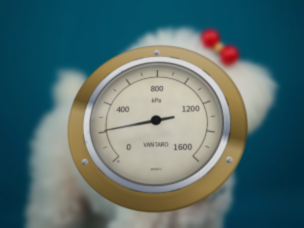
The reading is 200kPa
